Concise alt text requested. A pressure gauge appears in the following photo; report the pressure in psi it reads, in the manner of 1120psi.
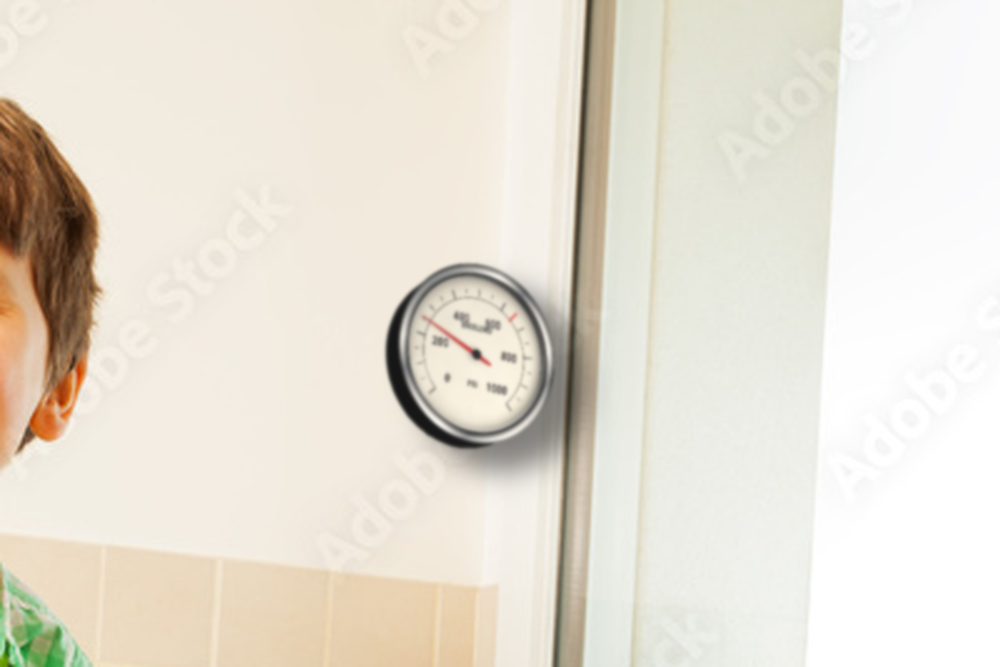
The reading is 250psi
